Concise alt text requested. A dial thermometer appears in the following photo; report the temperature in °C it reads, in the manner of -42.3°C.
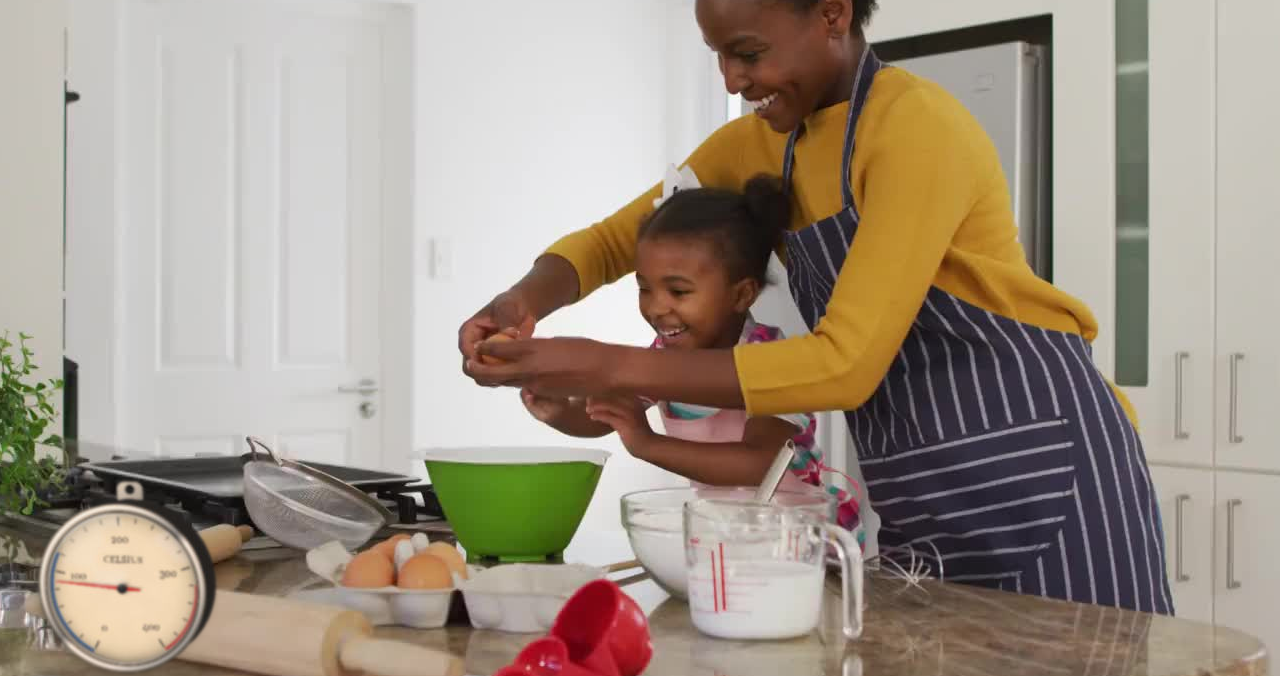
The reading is 90°C
